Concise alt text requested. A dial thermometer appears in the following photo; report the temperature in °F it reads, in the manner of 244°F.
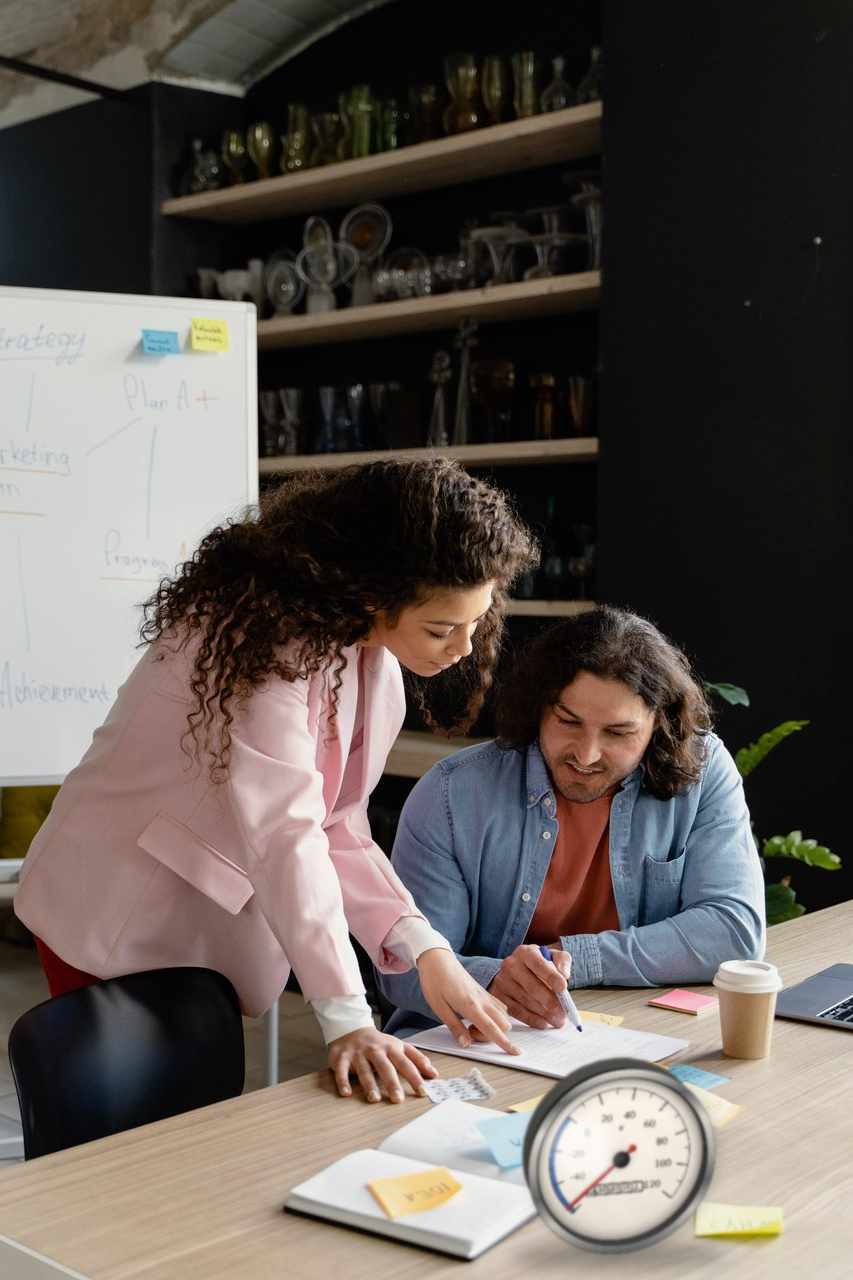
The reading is -55°F
